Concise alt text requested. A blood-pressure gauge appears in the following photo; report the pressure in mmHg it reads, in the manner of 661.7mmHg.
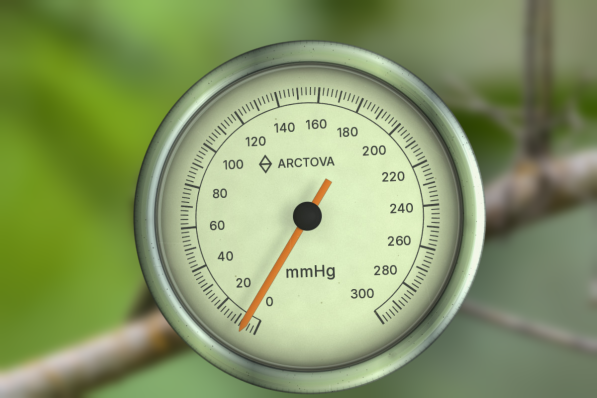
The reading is 6mmHg
